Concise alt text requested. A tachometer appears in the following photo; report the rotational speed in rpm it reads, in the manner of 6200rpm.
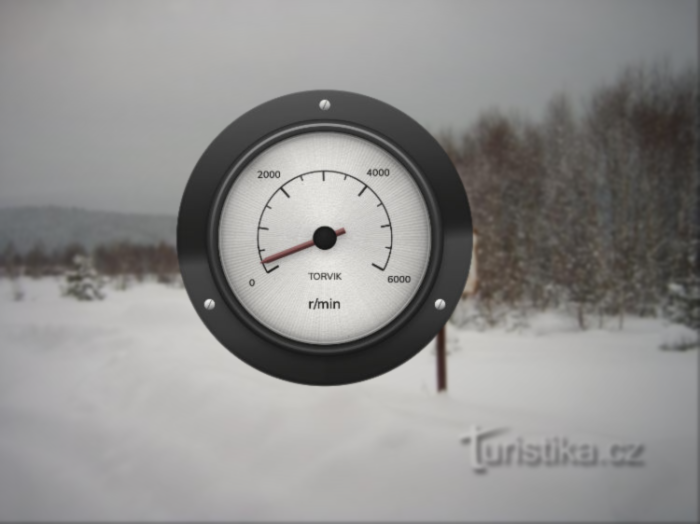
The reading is 250rpm
